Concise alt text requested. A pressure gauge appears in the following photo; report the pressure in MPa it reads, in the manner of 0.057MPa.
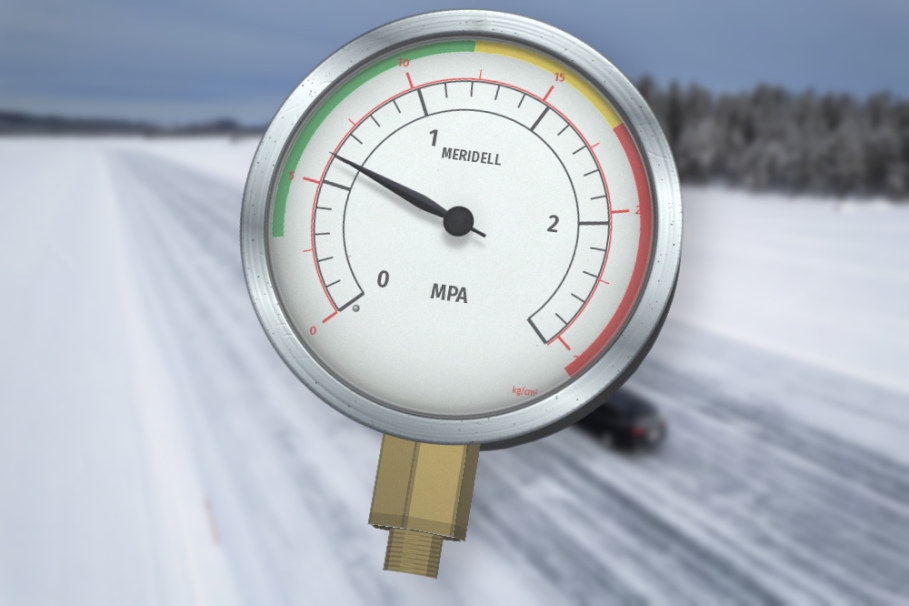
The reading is 0.6MPa
